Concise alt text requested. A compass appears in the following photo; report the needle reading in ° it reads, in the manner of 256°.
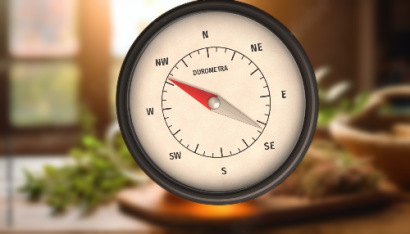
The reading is 305°
